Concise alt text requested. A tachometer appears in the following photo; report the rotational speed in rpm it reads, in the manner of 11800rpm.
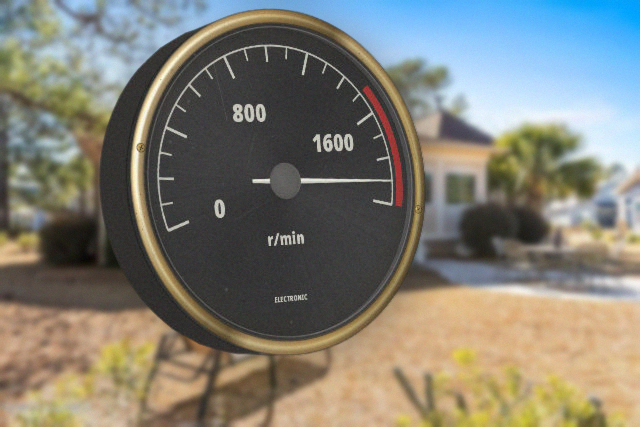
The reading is 1900rpm
